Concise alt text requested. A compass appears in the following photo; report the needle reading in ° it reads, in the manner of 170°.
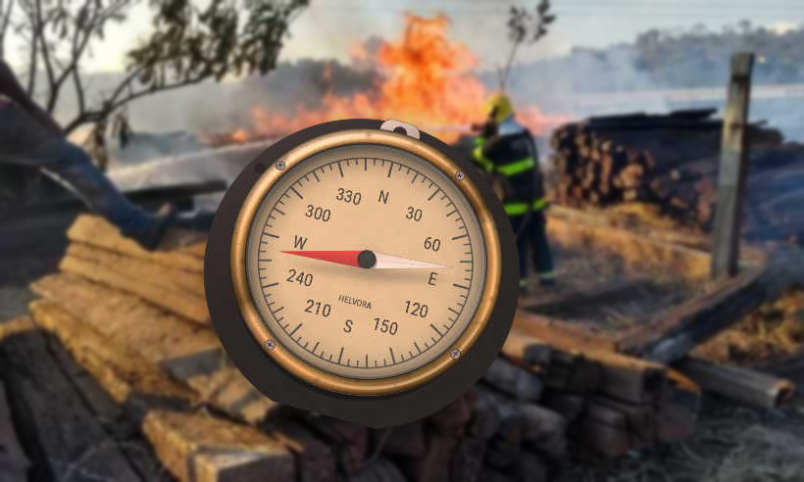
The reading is 260°
